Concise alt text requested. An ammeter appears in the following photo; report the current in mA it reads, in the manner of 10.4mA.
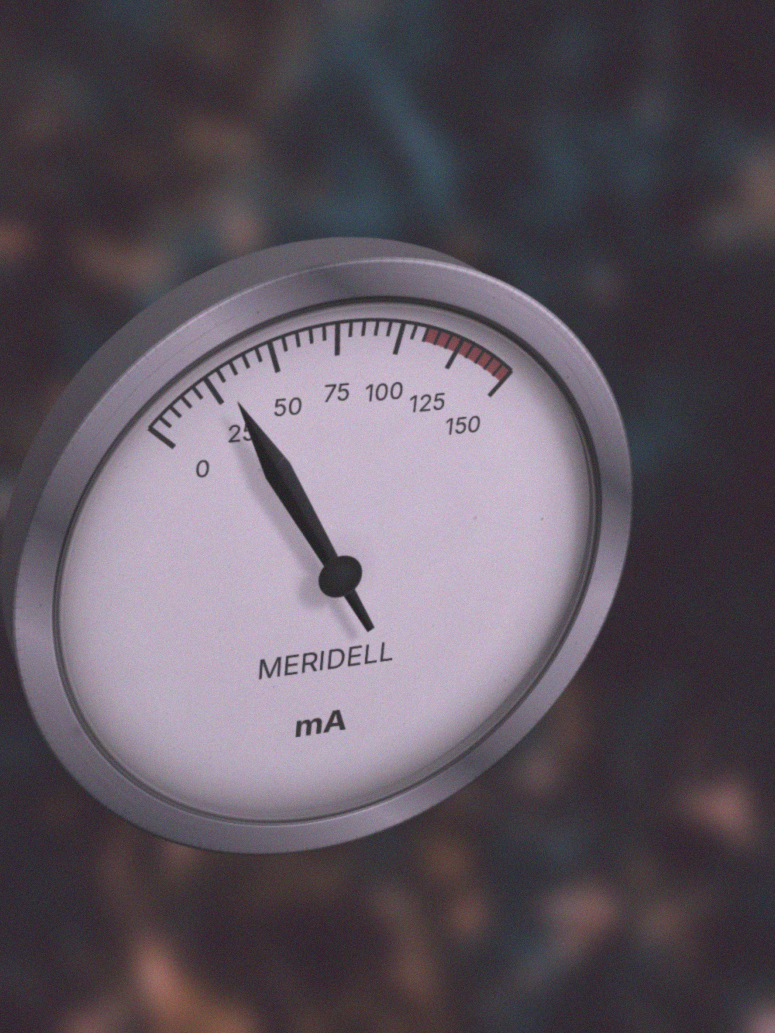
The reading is 30mA
